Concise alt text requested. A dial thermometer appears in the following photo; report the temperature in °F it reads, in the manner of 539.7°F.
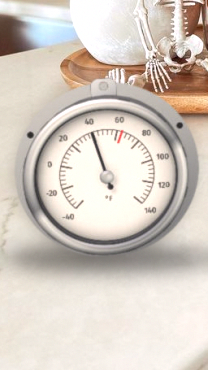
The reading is 40°F
